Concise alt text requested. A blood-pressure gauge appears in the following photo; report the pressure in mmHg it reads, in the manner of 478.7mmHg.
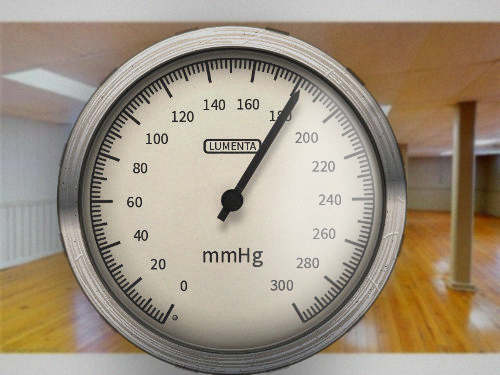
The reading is 182mmHg
